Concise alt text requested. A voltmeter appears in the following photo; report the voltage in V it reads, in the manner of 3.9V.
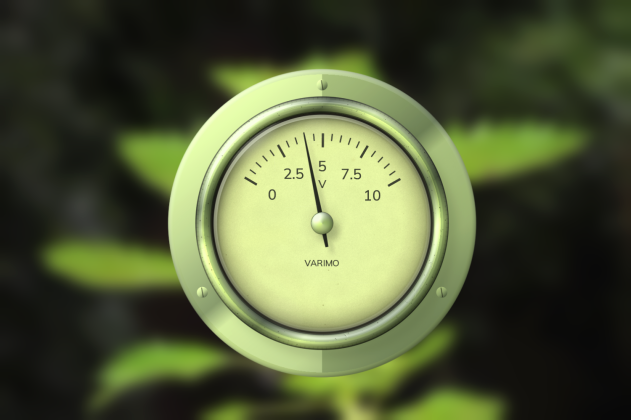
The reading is 4V
